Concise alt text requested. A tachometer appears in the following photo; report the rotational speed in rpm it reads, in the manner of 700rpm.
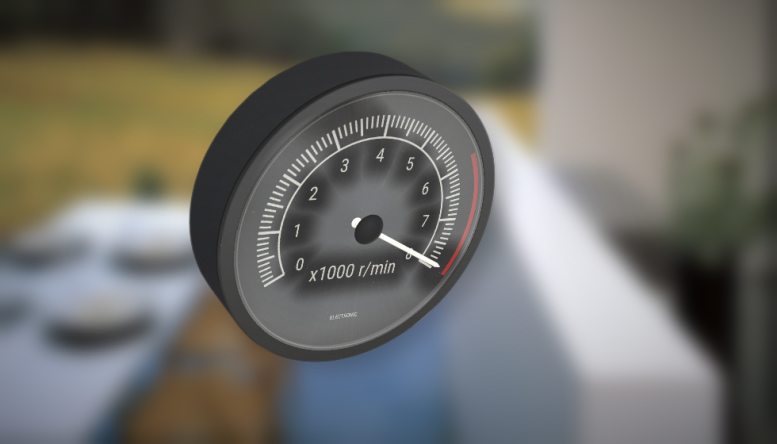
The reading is 7900rpm
